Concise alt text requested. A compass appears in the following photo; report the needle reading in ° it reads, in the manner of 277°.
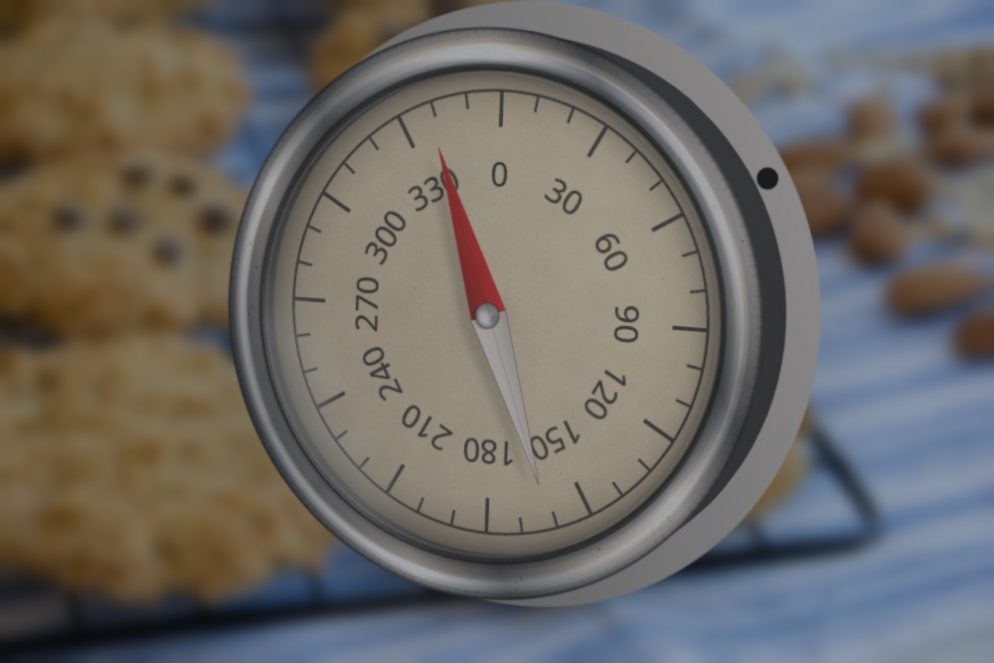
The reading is 340°
